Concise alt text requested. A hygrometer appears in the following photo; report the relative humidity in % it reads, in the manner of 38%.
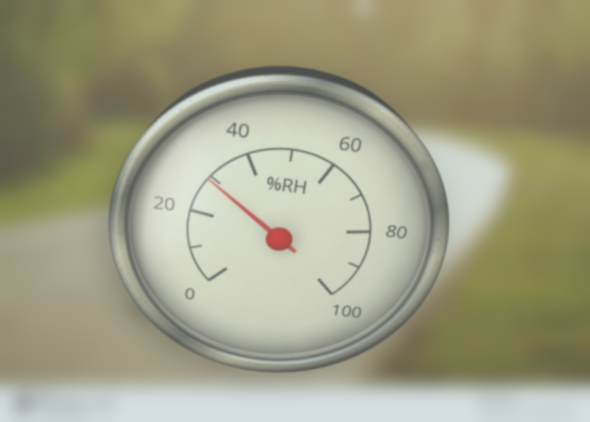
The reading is 30%
